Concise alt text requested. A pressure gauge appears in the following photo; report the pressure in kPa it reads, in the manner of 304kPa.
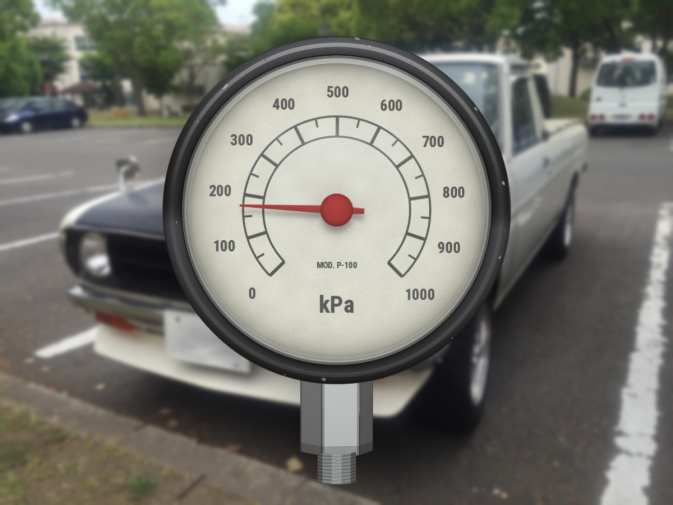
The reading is 175kPa
